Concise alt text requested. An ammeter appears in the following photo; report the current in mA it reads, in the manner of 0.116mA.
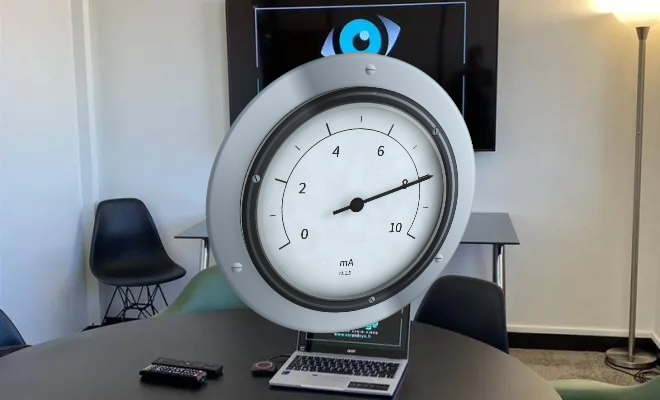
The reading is 8mA
